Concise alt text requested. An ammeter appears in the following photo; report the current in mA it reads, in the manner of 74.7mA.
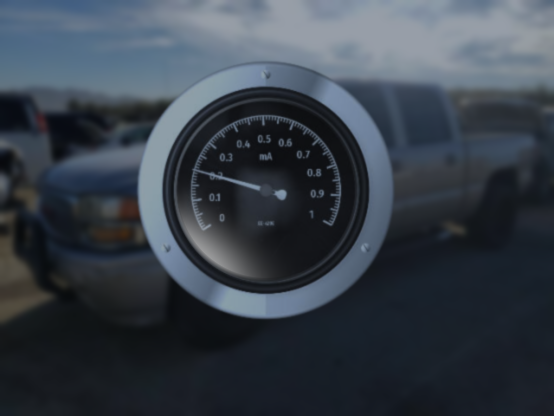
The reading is 0.2mA
